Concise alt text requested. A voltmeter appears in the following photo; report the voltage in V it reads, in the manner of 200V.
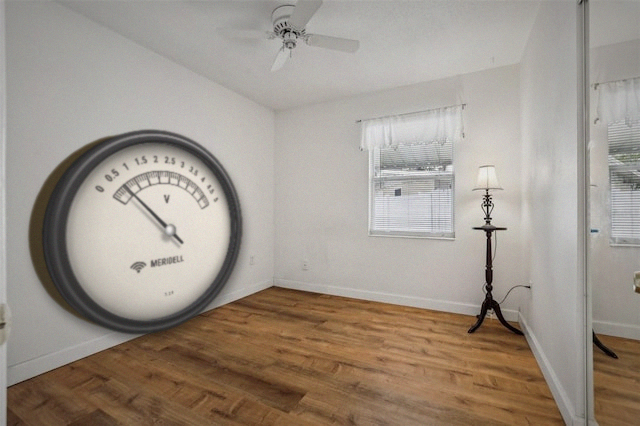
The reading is 0.5V
